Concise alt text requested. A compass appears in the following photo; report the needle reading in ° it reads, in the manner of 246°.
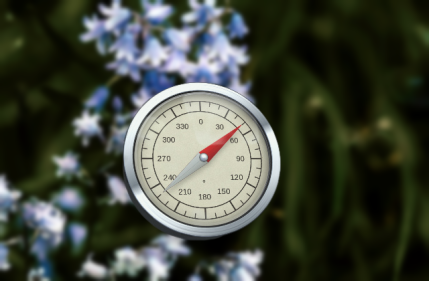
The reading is 50°
